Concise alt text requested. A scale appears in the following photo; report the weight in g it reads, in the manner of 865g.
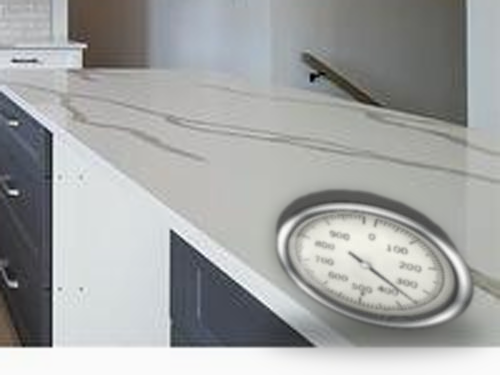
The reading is 350g
